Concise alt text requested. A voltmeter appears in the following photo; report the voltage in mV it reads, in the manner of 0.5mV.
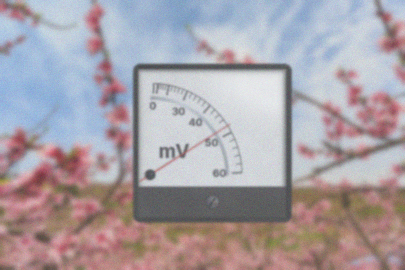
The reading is 48mV
